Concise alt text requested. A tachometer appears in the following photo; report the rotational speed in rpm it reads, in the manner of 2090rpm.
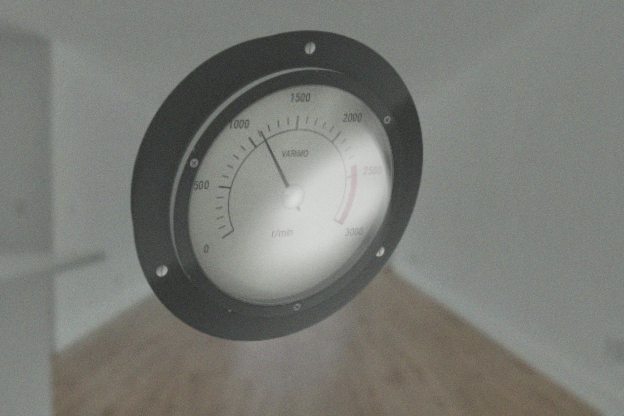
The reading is 1100rpm
